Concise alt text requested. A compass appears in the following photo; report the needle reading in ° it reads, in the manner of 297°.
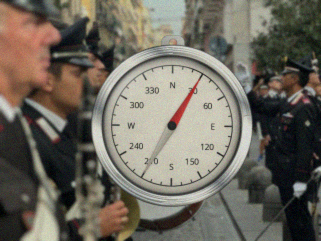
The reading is 30°
